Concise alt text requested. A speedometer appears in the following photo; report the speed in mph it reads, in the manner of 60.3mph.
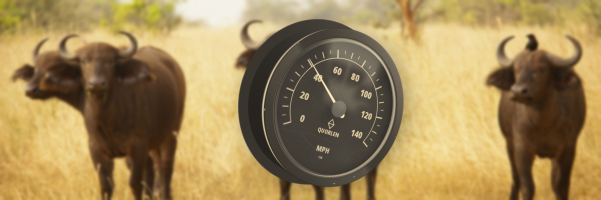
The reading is 40mph
